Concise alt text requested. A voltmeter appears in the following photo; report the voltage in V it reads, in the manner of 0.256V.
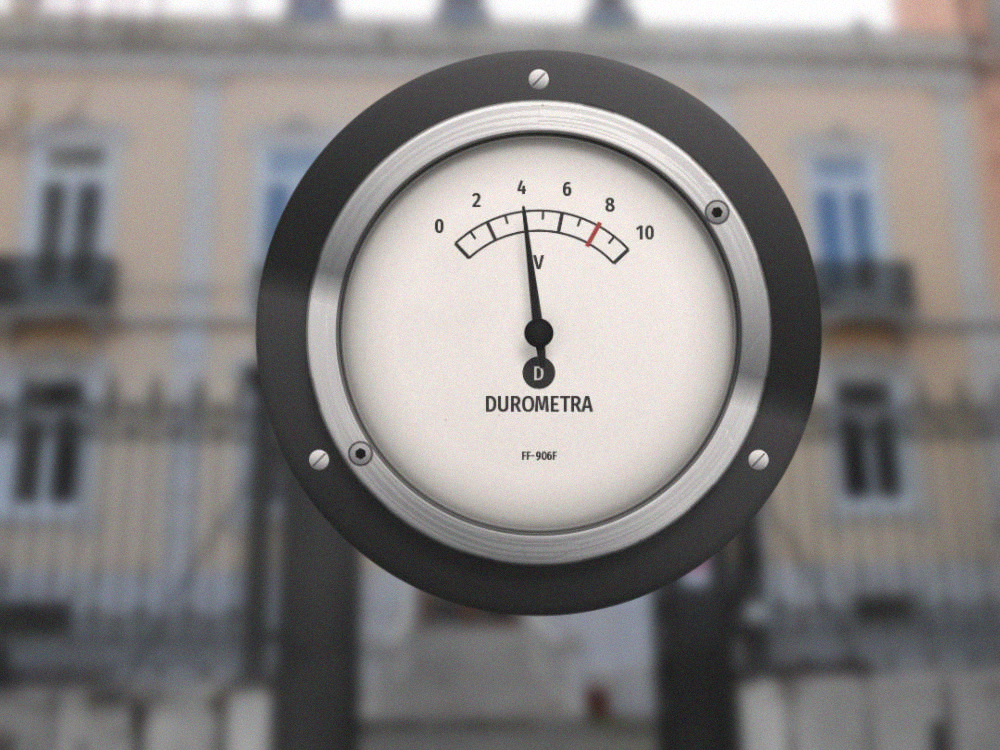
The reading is 4V
